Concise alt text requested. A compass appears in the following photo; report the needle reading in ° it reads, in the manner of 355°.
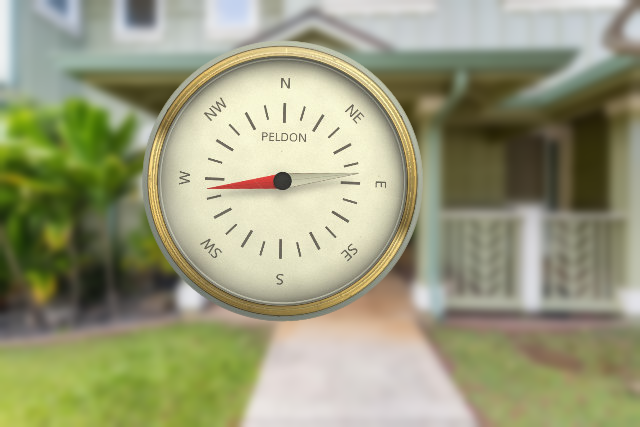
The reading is 262.5°
